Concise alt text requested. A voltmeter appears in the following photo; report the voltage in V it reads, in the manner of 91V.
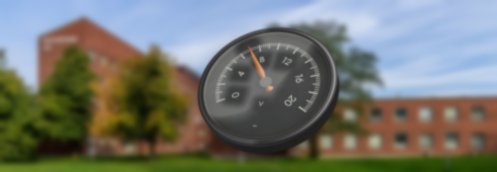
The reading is 7V
